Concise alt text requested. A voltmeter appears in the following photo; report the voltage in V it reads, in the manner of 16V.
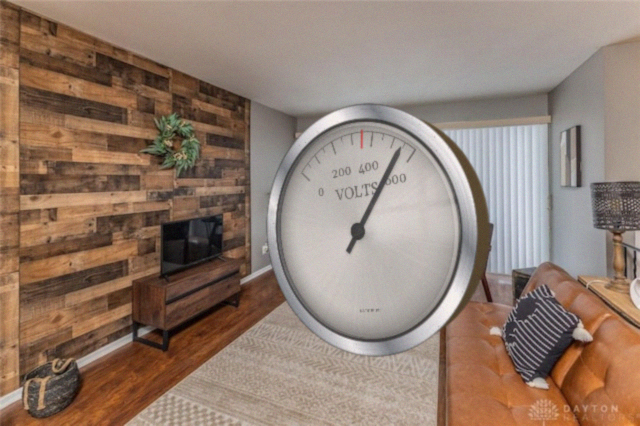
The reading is 550V
